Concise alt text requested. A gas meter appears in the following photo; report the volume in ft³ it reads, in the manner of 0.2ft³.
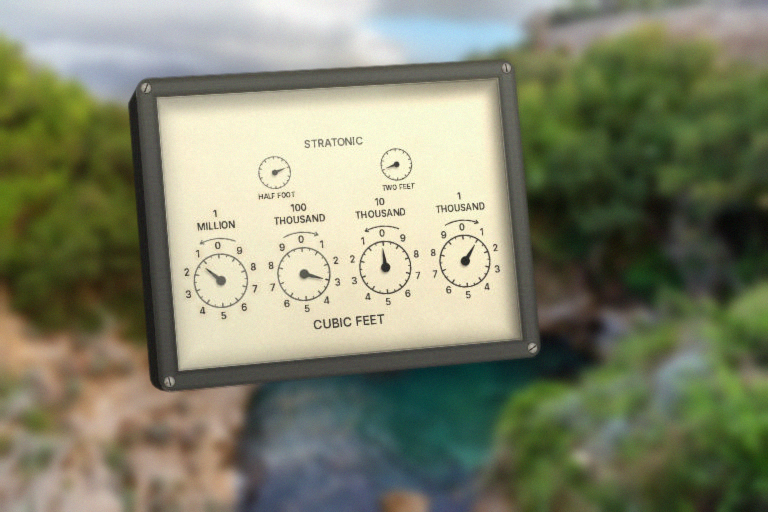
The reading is 130100ft³
